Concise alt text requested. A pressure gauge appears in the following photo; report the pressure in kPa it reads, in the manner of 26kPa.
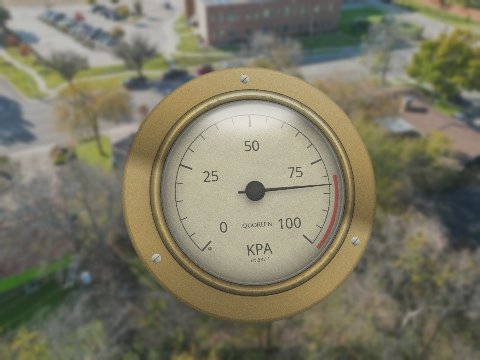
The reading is 82.5kPa
